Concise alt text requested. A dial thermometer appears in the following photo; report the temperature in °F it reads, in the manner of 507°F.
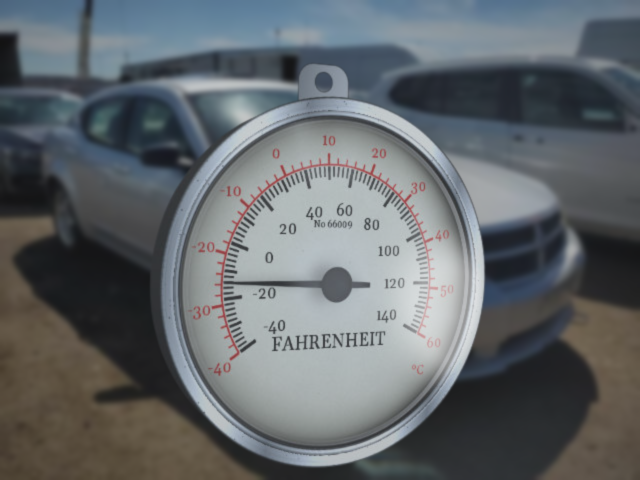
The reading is -14°F
